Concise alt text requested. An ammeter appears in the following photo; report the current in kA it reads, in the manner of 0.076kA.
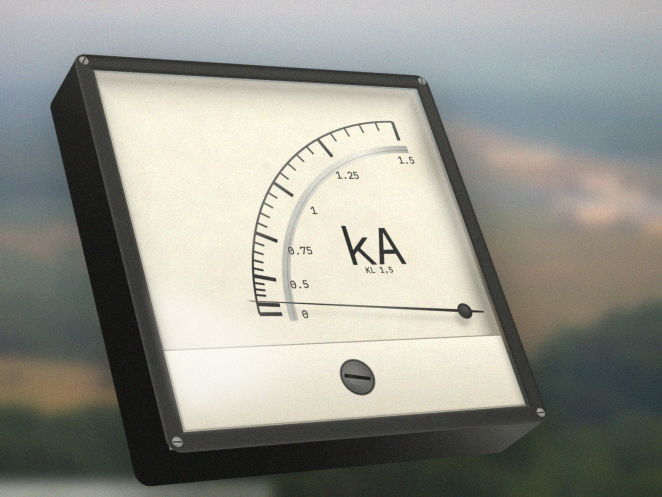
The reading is 0.25kA
